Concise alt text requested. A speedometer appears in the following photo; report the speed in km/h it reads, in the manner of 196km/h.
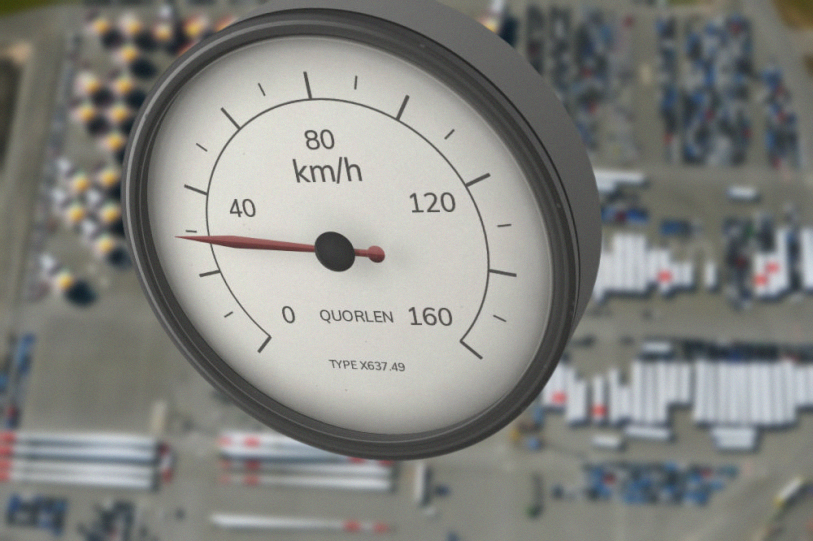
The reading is 30km/h
